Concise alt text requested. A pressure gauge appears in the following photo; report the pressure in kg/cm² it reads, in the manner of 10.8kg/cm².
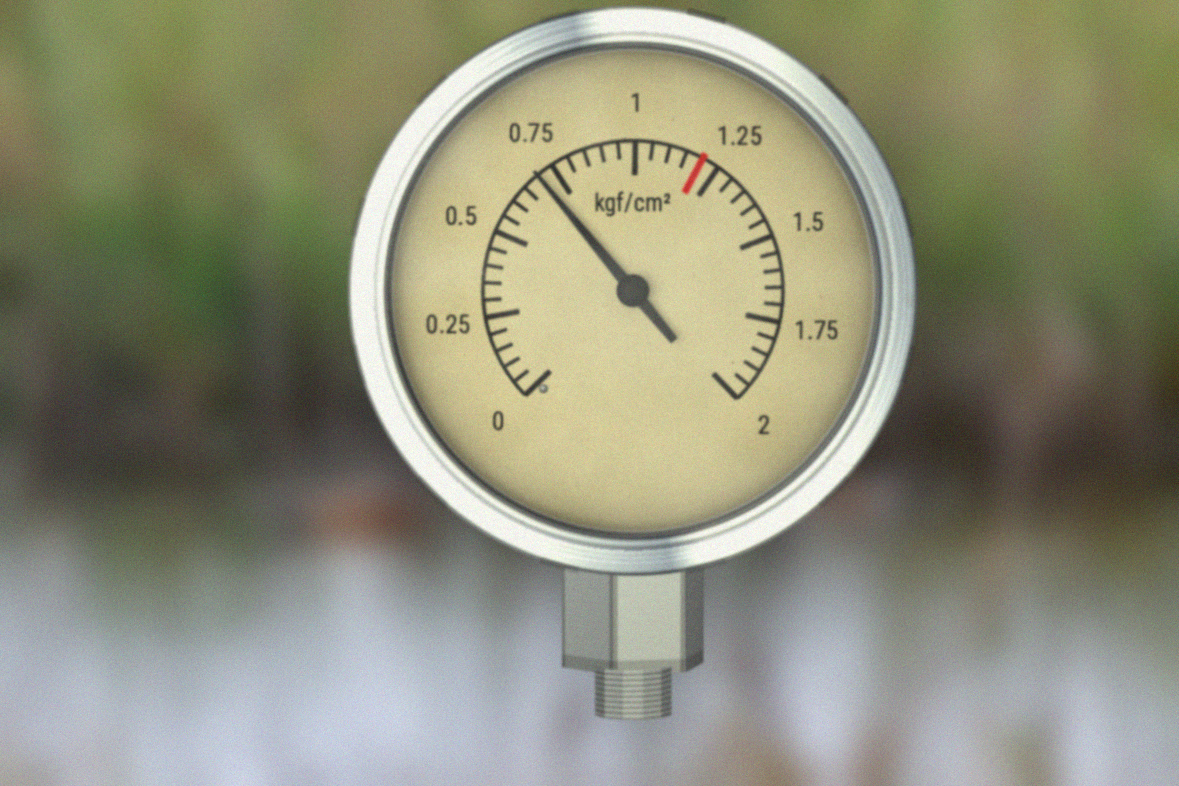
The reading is 0.7kg/cm²
